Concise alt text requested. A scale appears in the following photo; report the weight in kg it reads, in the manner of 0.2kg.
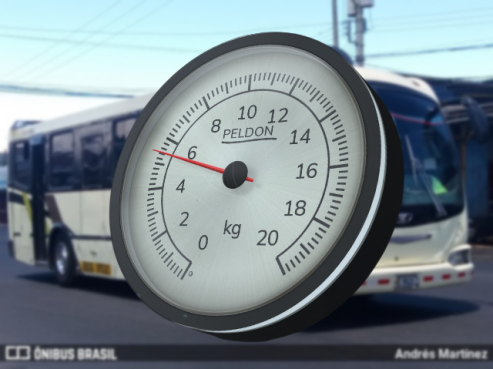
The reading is 5.4kg
